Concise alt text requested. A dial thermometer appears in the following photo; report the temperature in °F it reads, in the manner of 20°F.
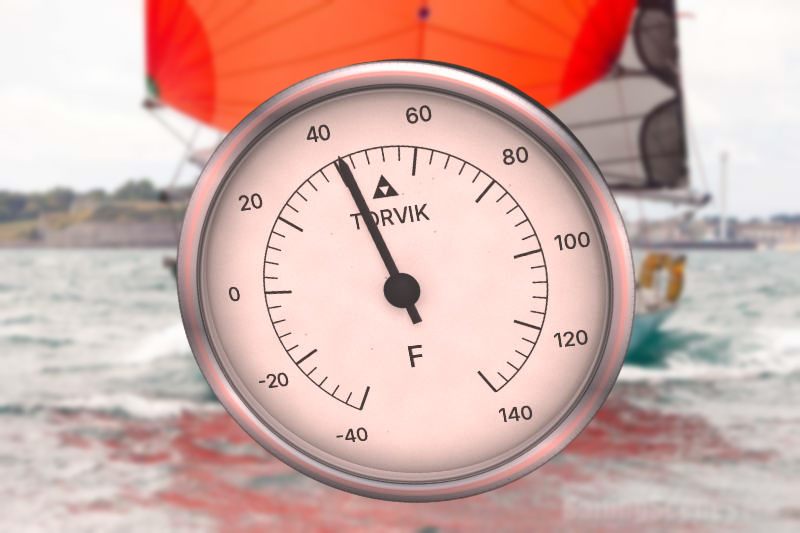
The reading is 42°F
